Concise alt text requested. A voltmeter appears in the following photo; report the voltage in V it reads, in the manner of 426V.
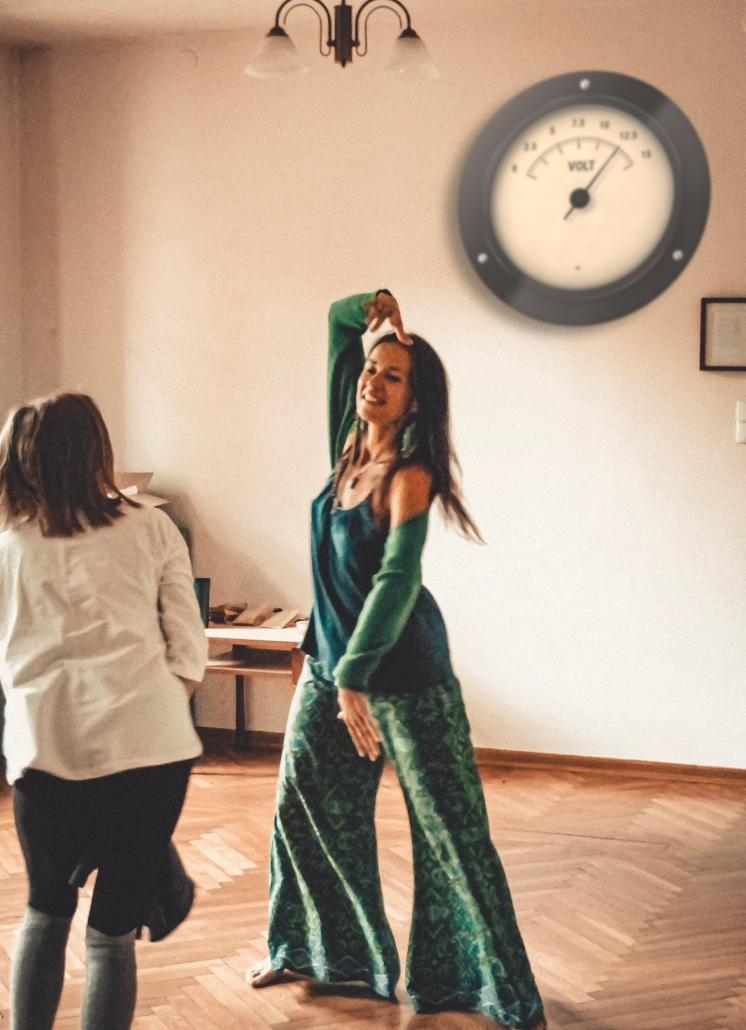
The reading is 12.5V
